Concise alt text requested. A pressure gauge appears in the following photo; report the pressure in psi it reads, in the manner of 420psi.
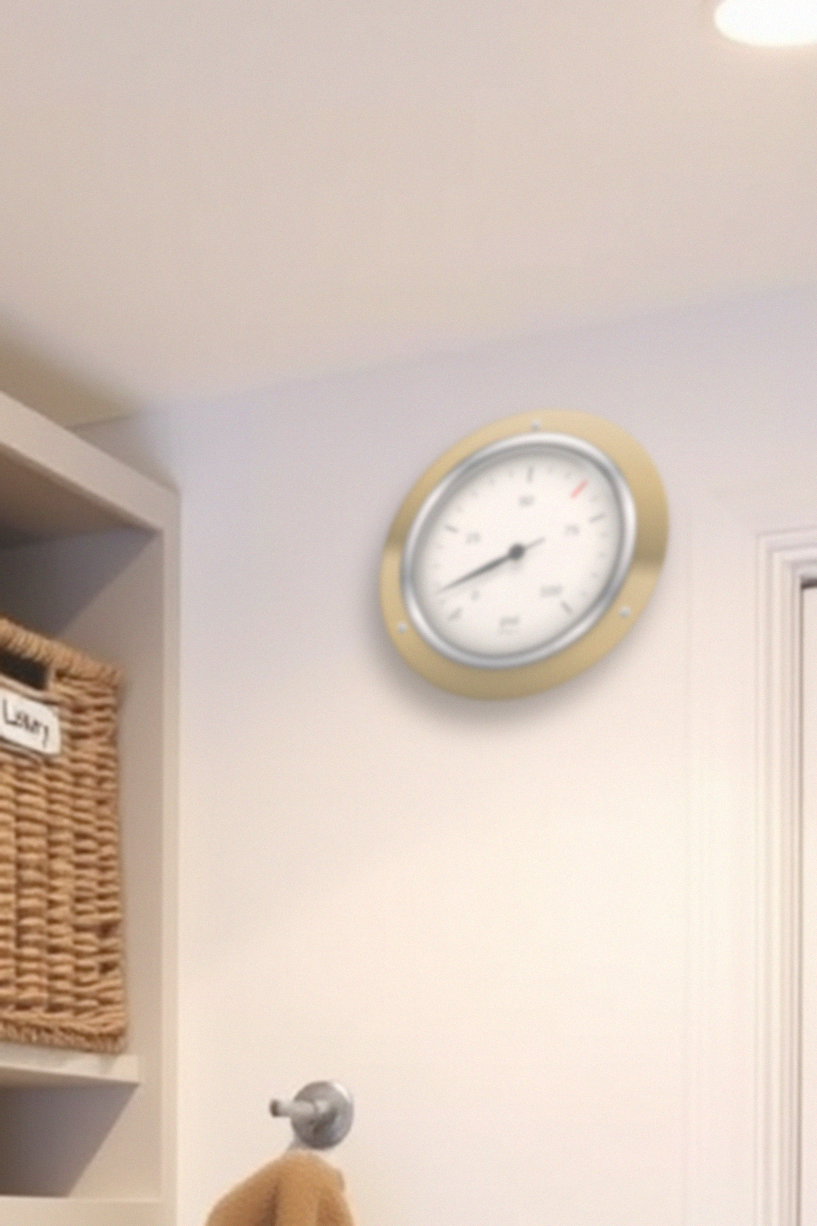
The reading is 7.5psi
